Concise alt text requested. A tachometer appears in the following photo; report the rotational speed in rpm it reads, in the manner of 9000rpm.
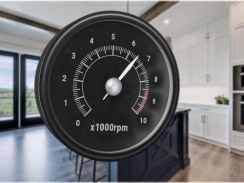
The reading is 6500rpm
